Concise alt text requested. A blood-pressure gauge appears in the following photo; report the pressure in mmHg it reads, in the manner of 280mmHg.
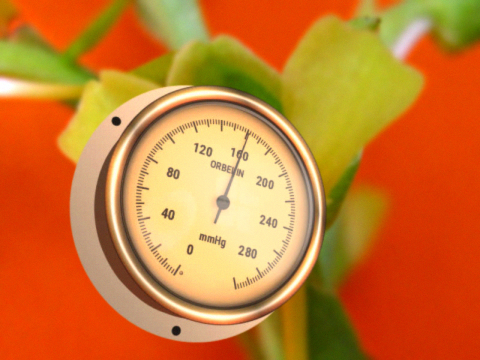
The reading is 160mmHg
